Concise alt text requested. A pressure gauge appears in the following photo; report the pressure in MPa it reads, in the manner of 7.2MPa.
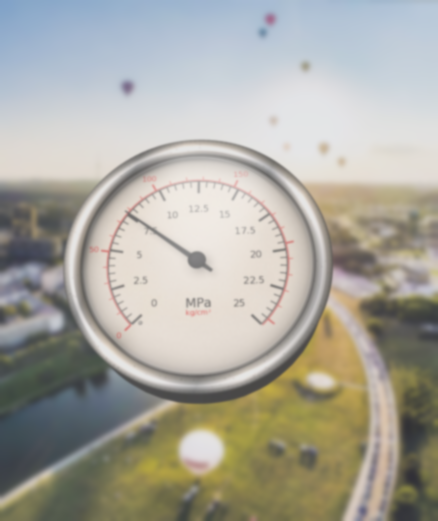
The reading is 7.5MPa
